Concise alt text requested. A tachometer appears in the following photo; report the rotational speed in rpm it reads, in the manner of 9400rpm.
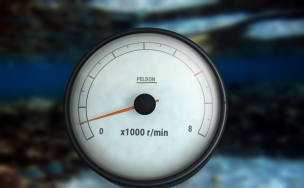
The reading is 500rpm
